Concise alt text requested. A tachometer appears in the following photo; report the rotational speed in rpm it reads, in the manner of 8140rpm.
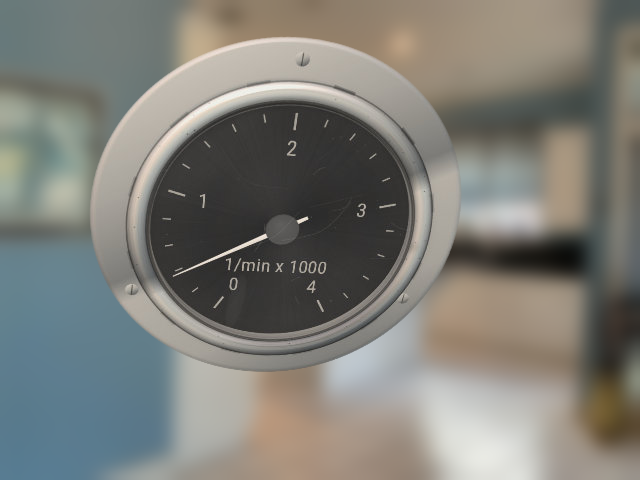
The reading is 400rpm
